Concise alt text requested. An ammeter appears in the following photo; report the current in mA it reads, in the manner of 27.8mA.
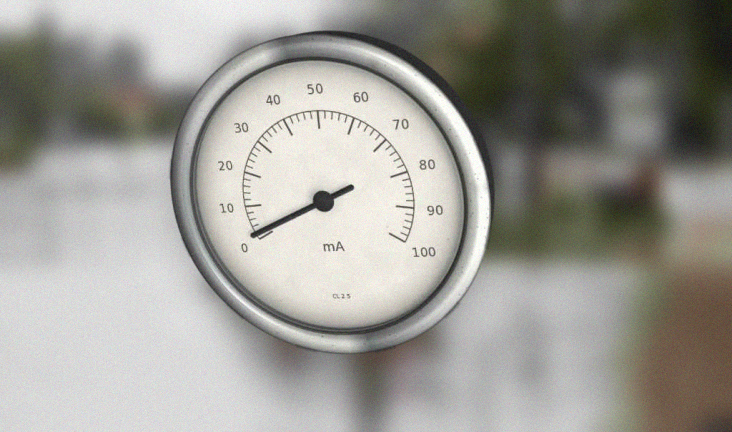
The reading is 2mA
